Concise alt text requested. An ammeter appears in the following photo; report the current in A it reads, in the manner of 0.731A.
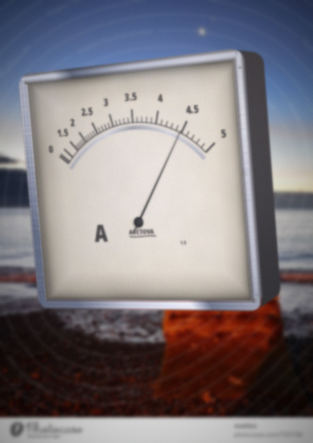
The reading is 4.5A
